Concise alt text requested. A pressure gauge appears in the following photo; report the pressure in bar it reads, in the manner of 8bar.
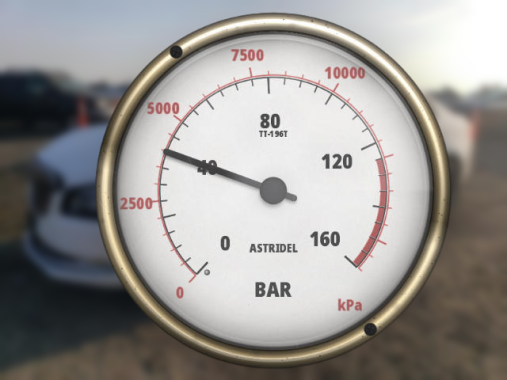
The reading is 40bar
